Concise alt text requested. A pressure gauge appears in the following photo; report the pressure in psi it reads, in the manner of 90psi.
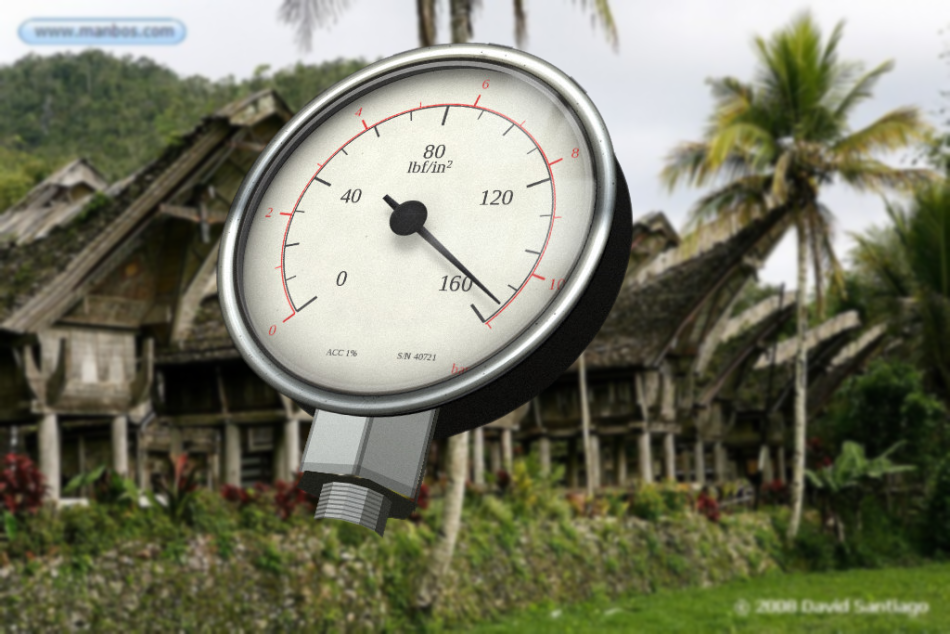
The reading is 155psi
